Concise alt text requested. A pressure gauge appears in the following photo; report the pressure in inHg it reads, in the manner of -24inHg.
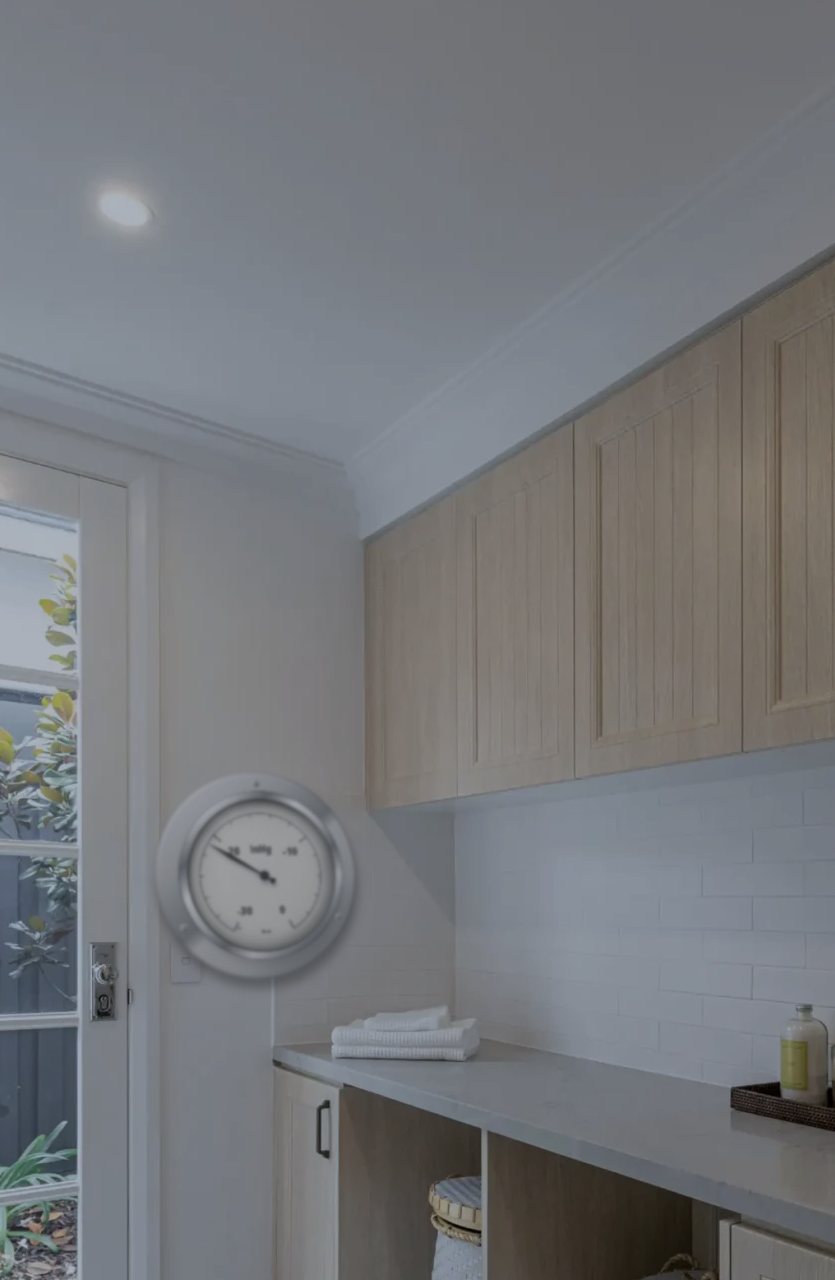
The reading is -21inHg
